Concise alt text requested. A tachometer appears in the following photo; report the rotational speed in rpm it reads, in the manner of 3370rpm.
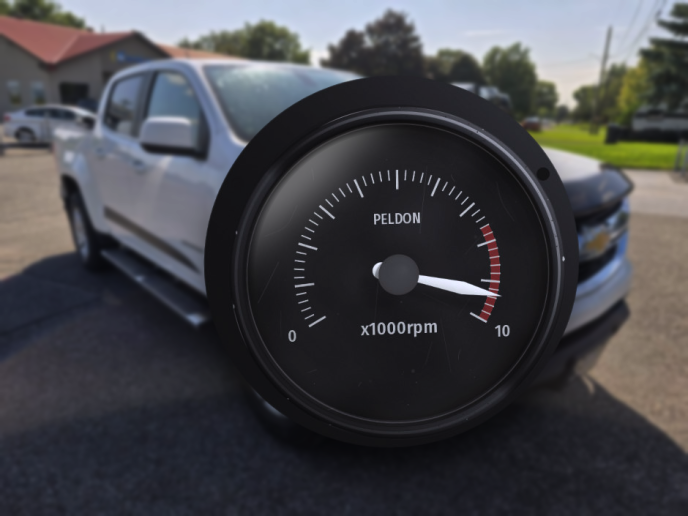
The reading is 9300rpm
